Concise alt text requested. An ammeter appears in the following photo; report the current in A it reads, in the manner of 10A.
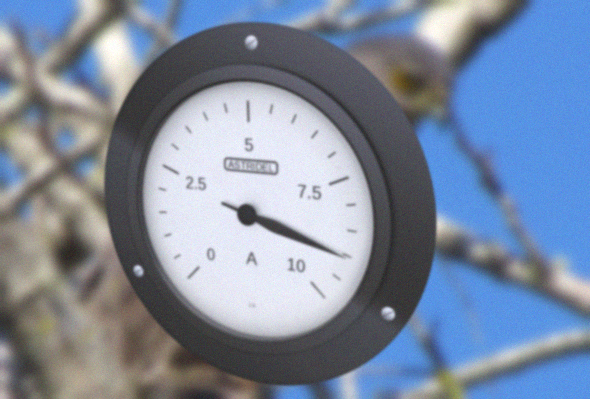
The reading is 9A
